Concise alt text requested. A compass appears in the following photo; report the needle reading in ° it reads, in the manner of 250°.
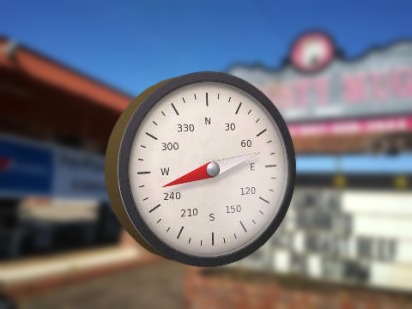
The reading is 255°
